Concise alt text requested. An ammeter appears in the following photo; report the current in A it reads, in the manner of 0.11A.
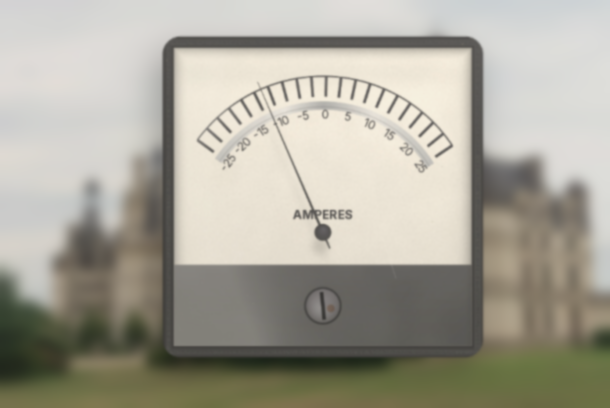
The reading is -11.25A
